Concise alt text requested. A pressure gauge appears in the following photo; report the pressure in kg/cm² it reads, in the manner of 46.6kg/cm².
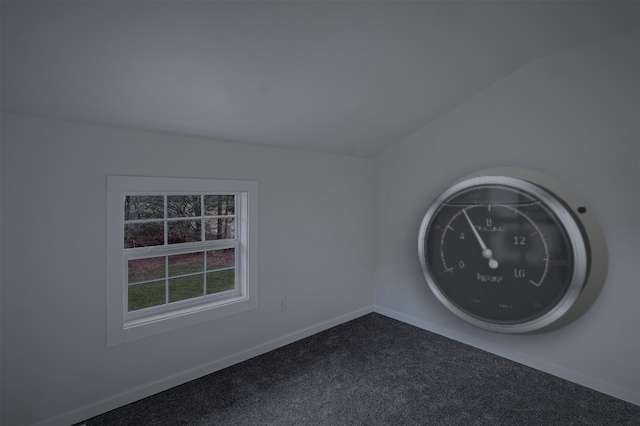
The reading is 6kg/cm²
